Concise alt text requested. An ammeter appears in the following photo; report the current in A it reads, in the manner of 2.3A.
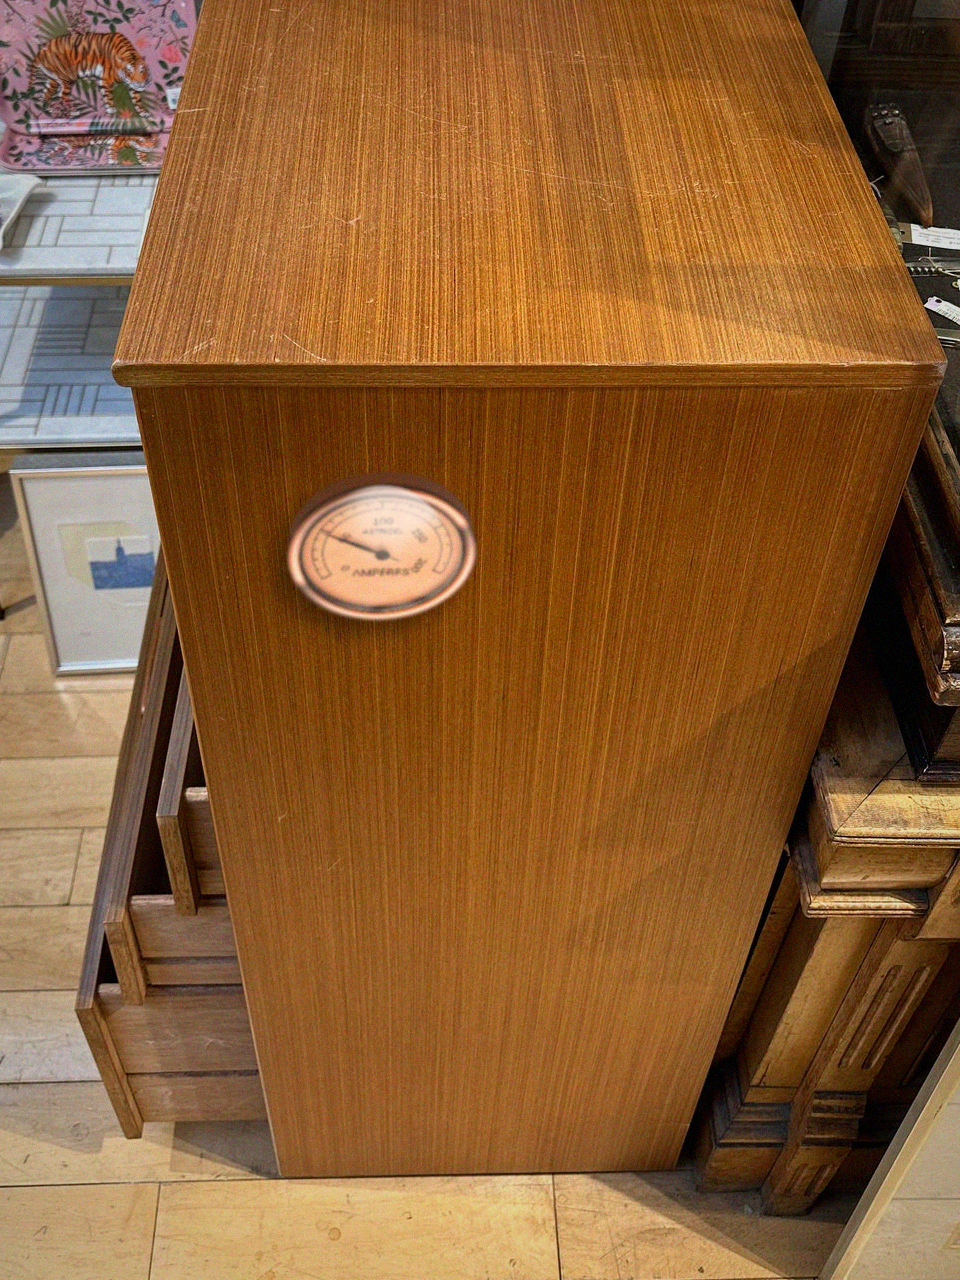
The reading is 50A
